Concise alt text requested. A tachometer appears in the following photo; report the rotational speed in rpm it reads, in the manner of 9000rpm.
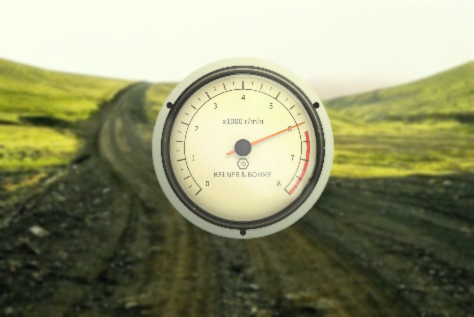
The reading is 6000rpm
